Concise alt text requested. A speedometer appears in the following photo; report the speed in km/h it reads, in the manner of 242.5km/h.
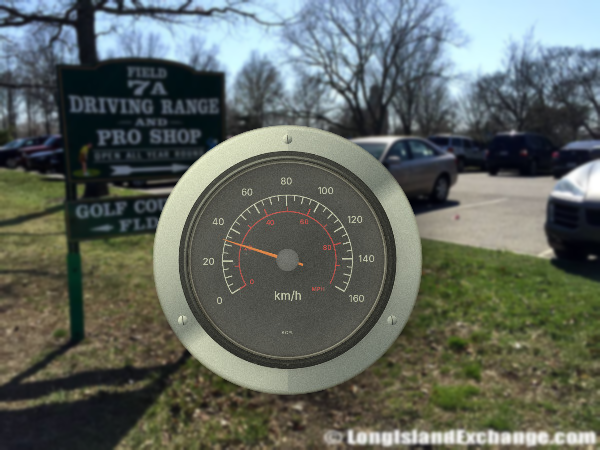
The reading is 32.5km/h
